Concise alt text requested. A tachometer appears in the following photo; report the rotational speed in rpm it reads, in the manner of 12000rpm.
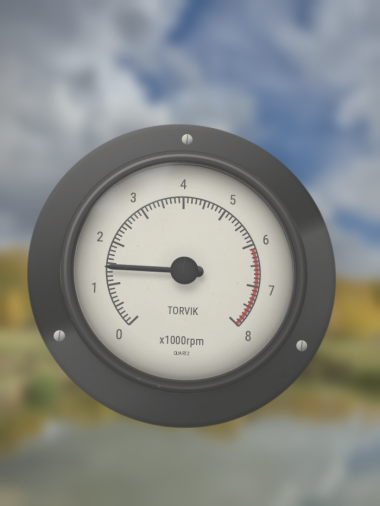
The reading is 1400rpm
